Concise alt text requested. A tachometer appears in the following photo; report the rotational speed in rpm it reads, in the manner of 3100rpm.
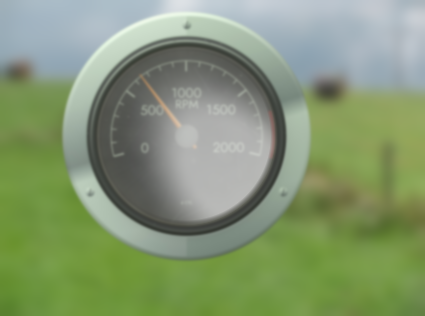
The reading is 650rpm
